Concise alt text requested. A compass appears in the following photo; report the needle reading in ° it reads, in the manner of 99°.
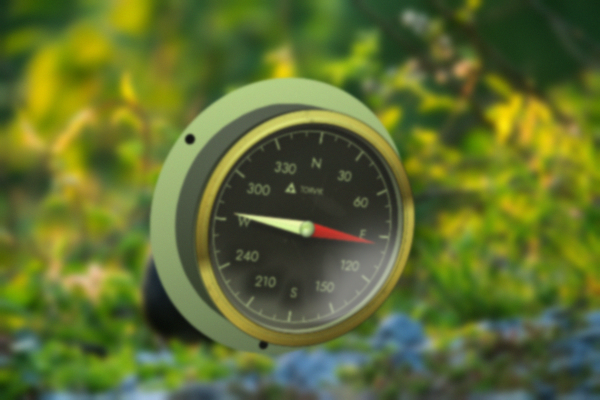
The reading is 95°
